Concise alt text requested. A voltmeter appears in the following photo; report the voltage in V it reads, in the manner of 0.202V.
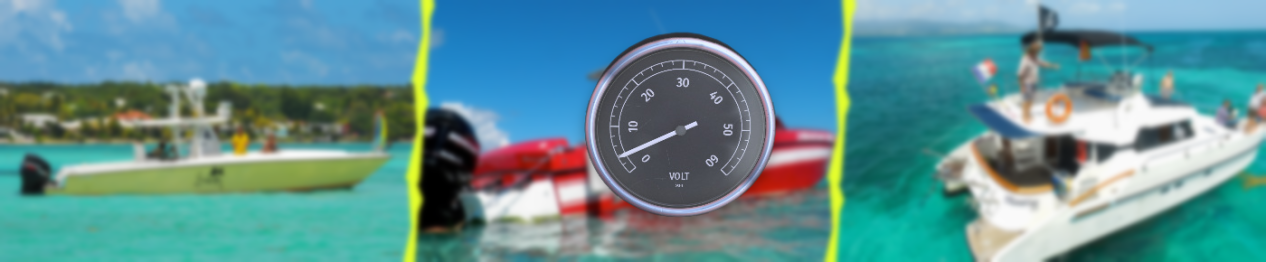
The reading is 4V
